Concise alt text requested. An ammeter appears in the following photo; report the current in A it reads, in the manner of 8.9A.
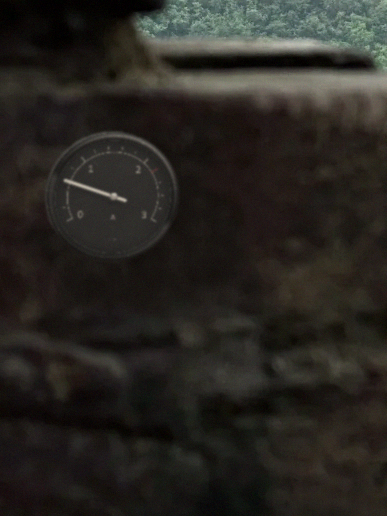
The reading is 0.6A
